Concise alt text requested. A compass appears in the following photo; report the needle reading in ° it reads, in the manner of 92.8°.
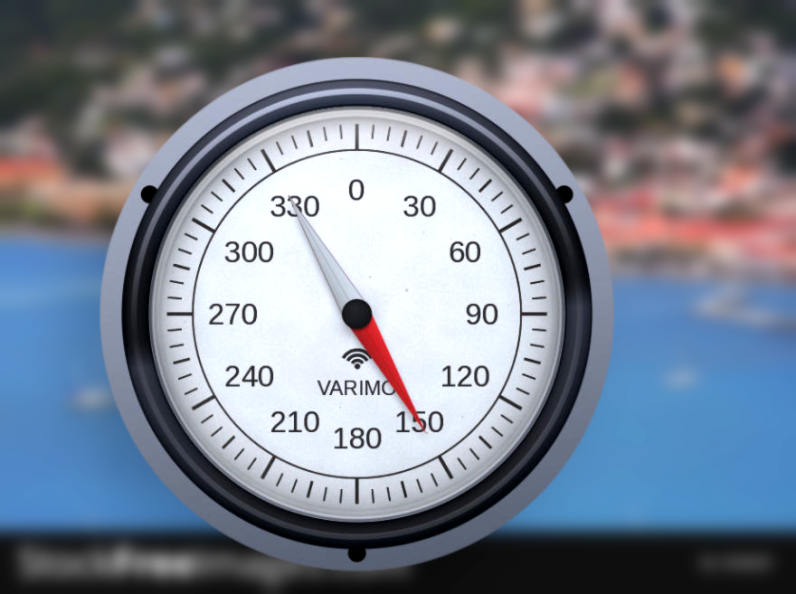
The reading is 150°
